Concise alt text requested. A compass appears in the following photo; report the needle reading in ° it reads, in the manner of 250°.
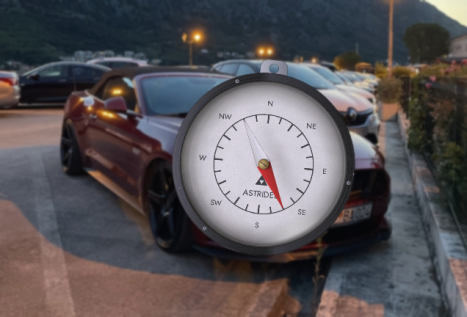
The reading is 150°
